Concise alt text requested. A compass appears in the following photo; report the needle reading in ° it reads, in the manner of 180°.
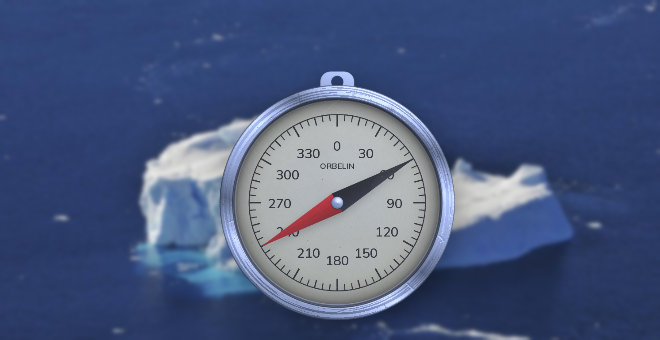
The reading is 240°
